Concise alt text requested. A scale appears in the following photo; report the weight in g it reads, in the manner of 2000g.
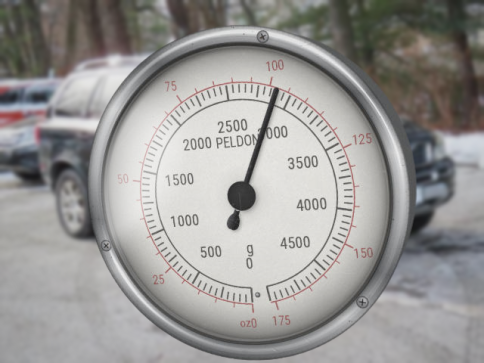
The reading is 2900g
